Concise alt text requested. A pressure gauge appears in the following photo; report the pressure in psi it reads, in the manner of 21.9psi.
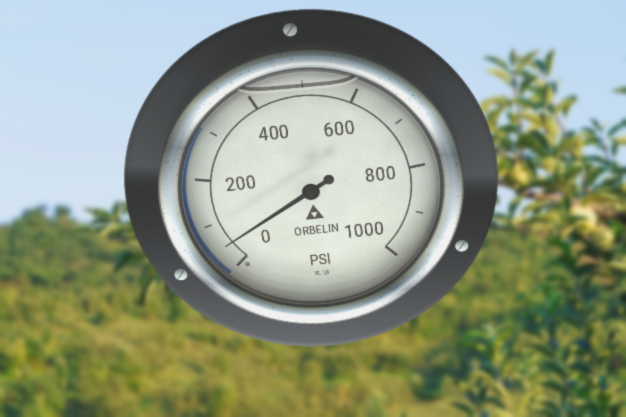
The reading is 50psi
